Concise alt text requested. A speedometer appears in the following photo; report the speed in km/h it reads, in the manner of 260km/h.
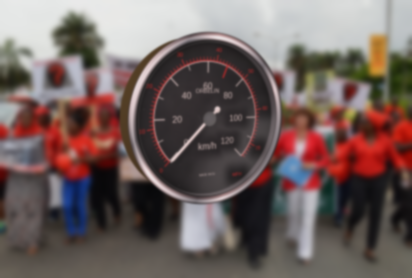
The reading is 0km/h
